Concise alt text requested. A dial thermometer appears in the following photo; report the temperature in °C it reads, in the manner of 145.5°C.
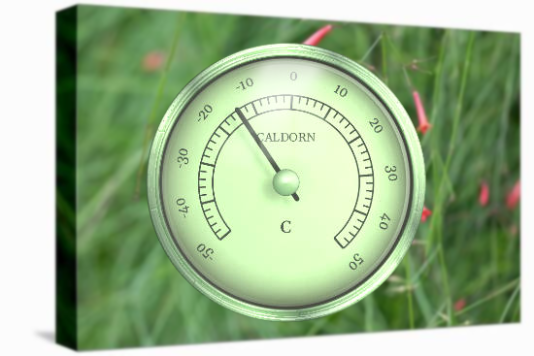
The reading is -14°C
